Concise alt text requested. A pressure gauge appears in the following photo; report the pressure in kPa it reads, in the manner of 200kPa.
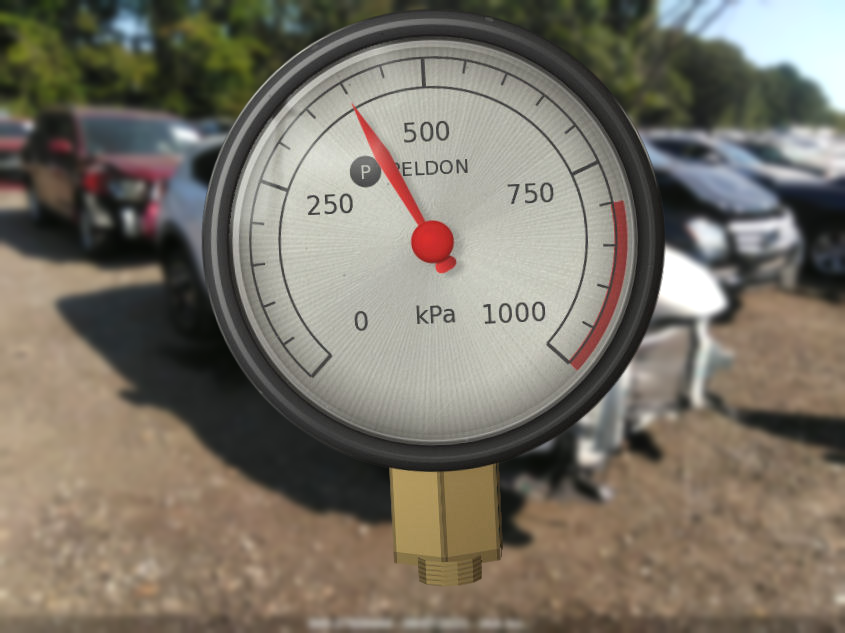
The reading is 400kPa
